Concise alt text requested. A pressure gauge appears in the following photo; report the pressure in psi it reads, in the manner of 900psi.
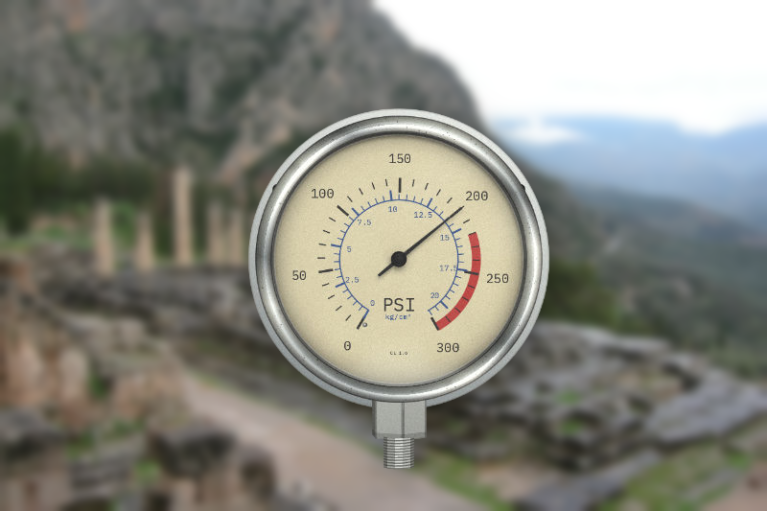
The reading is 200psi
